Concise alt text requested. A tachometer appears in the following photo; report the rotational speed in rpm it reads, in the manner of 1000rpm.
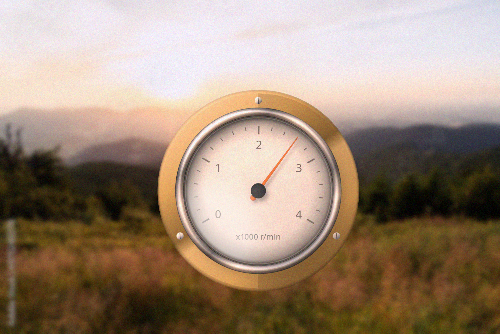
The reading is 2600rpm
